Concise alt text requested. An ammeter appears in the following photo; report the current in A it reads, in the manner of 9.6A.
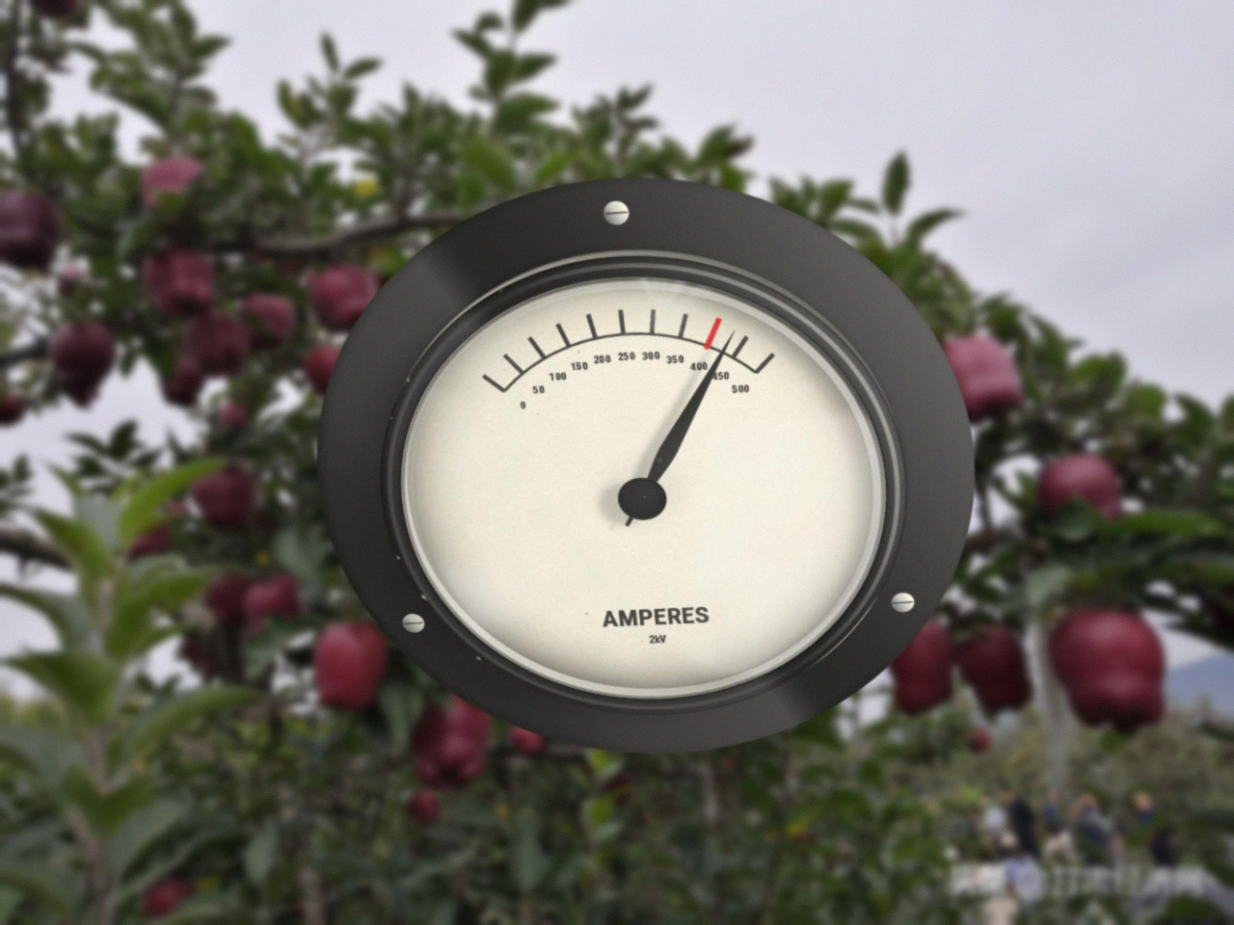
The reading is 425A
